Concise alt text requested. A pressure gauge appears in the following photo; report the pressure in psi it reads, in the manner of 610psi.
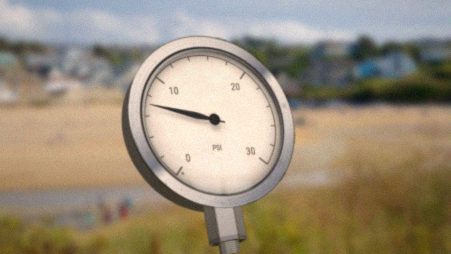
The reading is 7psi
